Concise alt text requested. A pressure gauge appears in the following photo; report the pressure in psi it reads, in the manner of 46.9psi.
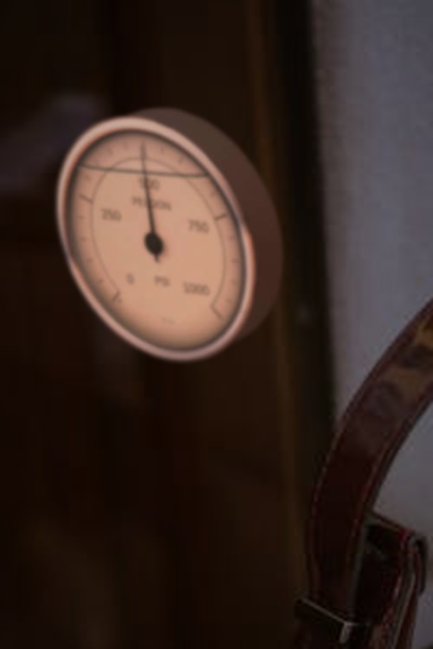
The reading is 500psi
